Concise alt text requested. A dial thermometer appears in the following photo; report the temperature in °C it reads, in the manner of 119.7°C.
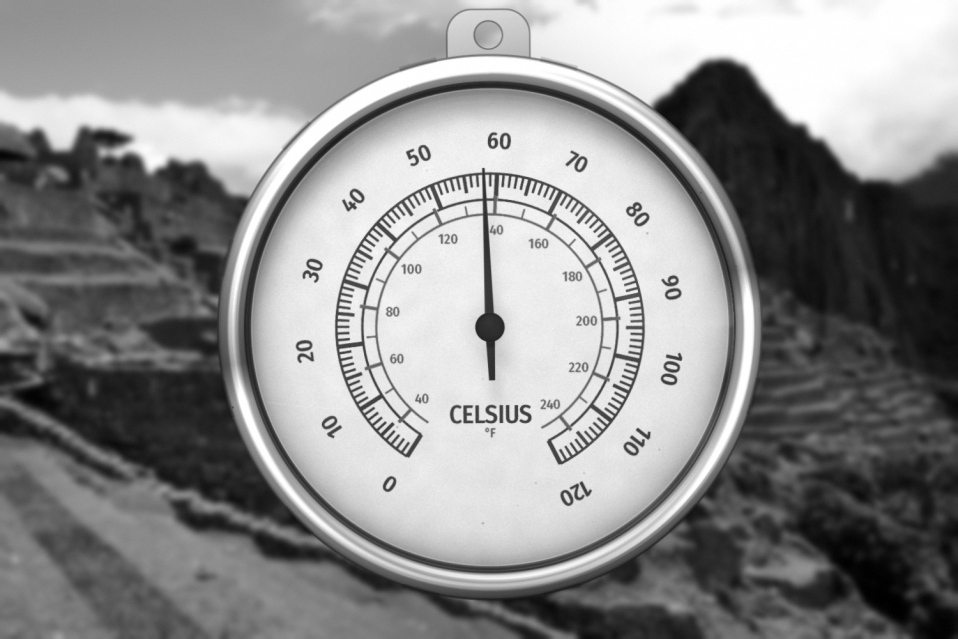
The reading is 58°C
